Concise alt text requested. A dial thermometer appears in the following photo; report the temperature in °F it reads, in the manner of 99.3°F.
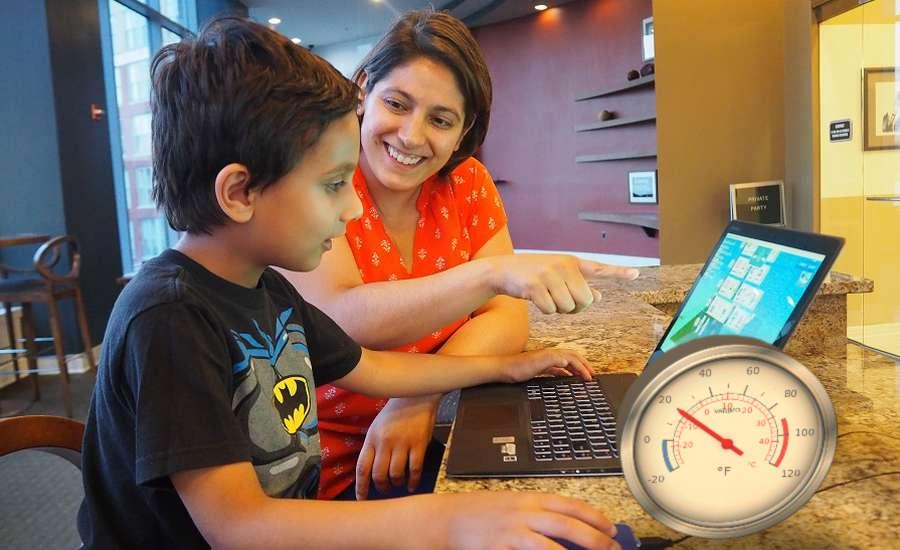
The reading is 20°F
